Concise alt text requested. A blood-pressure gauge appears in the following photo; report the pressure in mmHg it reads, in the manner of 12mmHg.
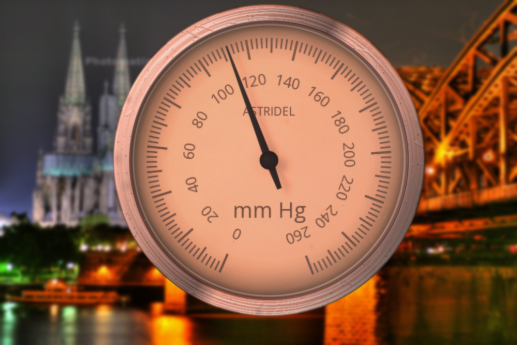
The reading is 112mmHg
